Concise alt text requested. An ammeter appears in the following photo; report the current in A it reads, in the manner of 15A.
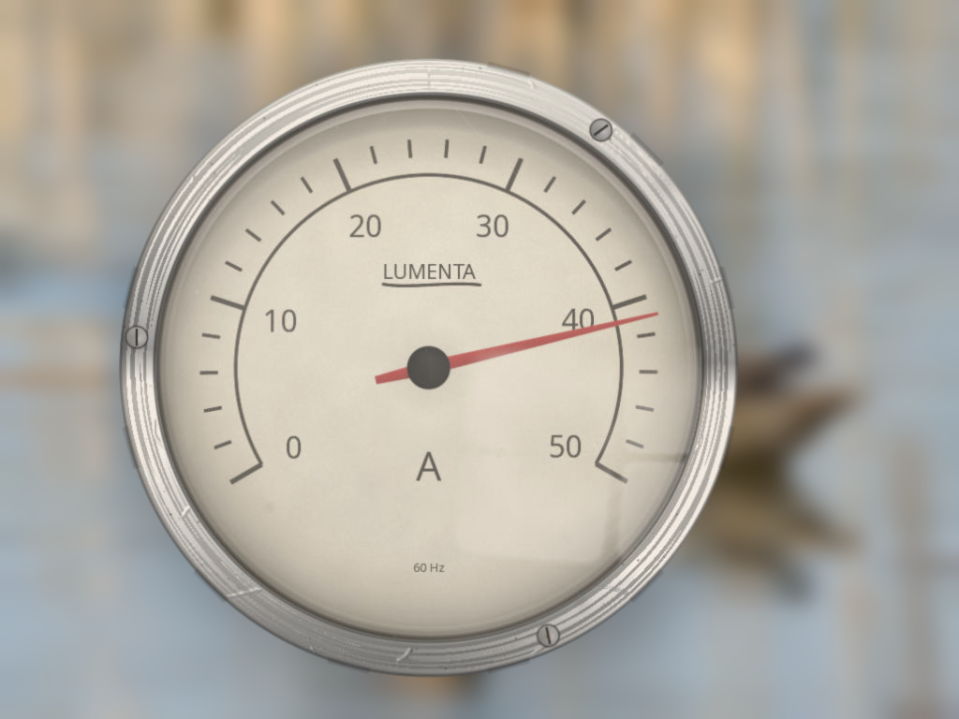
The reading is 41A
